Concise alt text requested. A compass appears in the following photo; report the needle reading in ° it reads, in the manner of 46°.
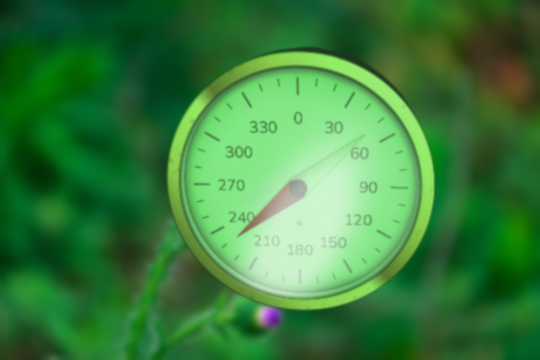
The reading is 230°
